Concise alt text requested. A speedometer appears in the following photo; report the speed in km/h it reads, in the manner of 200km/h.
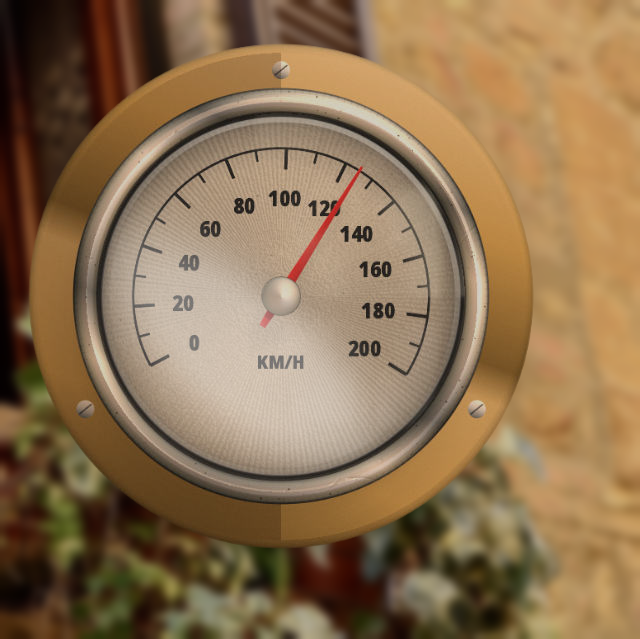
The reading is 125km/h
